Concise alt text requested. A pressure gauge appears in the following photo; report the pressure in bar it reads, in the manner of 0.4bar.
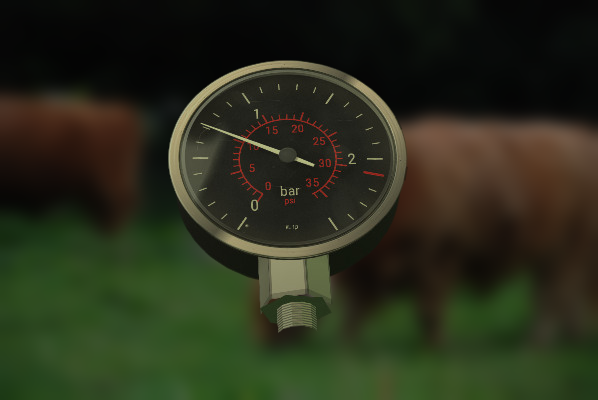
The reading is 0.7bar
